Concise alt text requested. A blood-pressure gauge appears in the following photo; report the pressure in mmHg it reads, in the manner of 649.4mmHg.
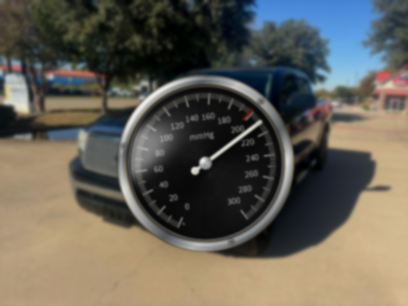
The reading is 210mmHg
